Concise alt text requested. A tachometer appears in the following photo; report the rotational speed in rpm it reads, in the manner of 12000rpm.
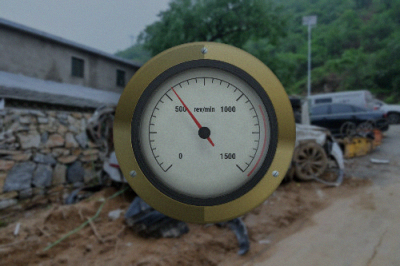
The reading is 550rpm
